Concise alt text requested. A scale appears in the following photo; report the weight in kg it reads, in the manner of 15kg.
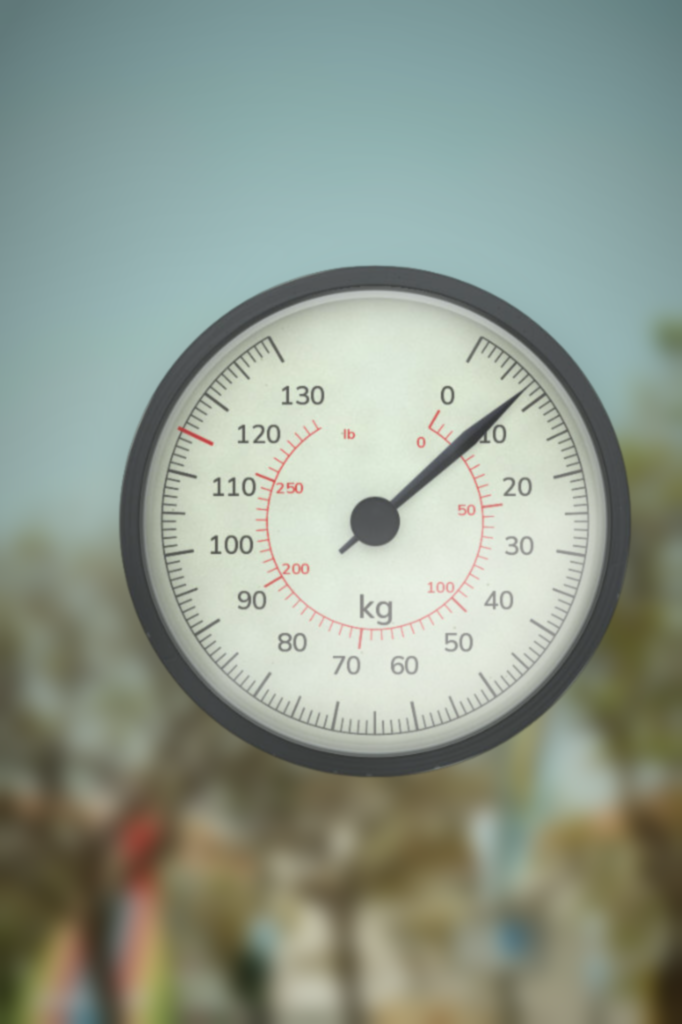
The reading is 8kg
